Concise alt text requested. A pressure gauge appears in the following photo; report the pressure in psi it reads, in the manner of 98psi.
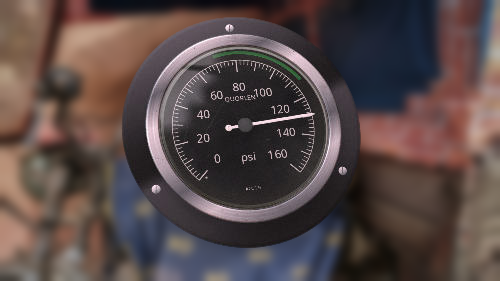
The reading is 130psi
